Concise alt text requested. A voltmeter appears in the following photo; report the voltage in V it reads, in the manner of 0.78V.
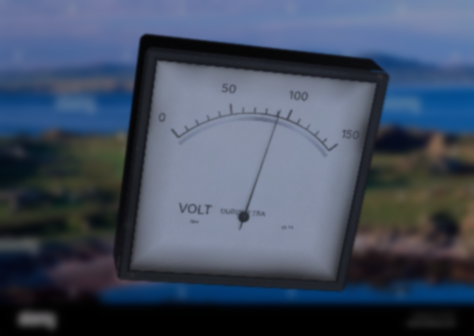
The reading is 90V
